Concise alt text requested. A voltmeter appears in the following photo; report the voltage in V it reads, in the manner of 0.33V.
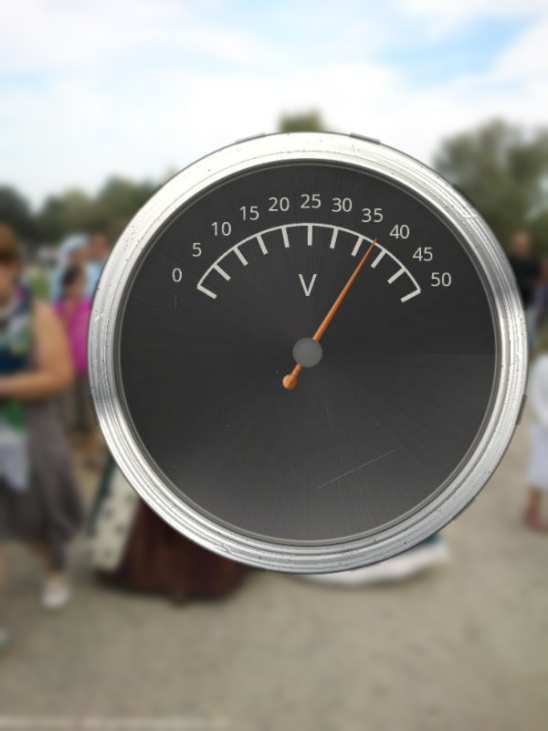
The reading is 37.5V
